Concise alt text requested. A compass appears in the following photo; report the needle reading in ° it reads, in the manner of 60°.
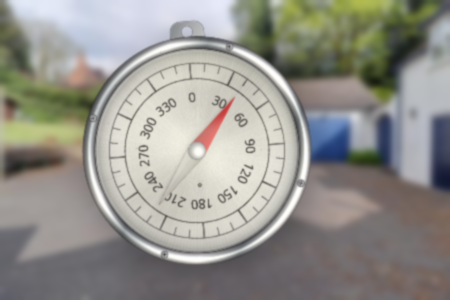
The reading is 40°
